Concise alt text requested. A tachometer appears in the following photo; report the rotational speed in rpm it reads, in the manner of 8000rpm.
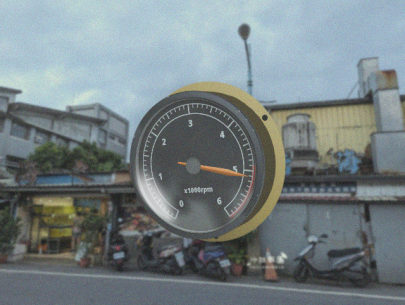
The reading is 5100rpm
